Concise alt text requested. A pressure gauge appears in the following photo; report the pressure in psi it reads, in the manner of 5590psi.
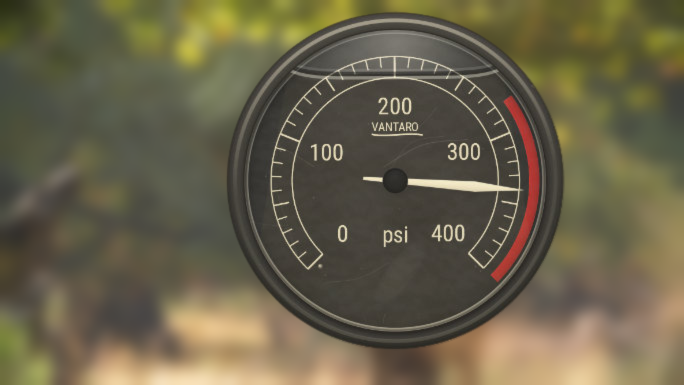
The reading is 340psi
